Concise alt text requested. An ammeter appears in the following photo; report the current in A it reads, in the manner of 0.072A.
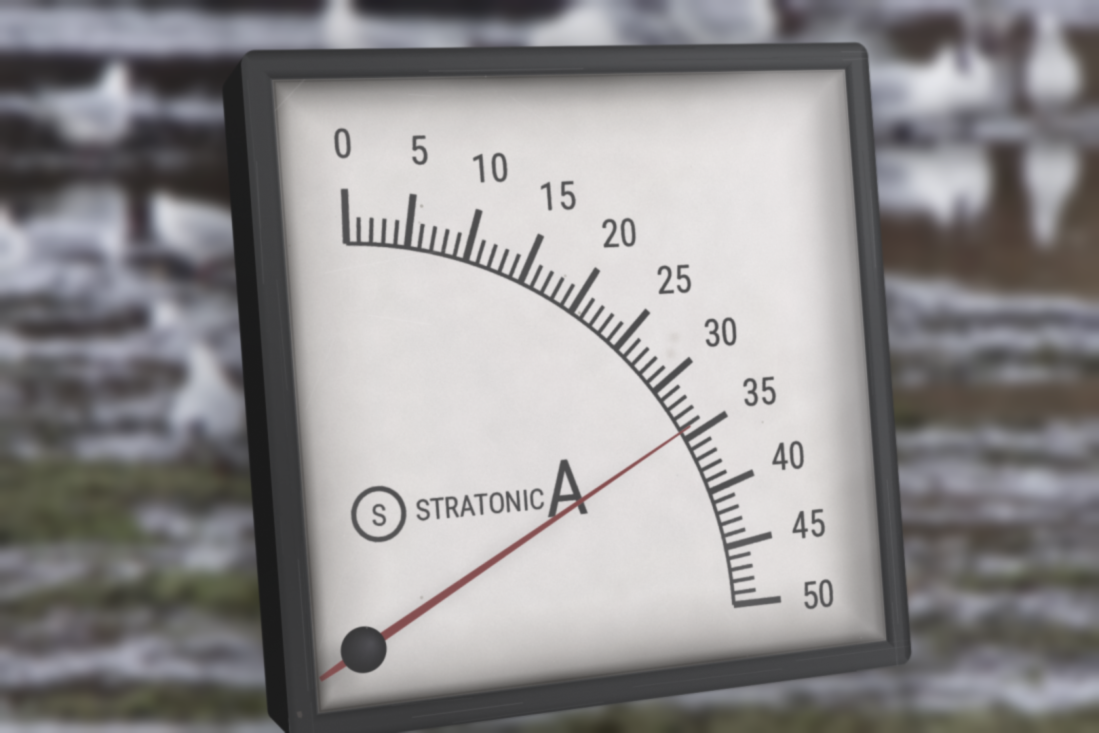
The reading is 34A
